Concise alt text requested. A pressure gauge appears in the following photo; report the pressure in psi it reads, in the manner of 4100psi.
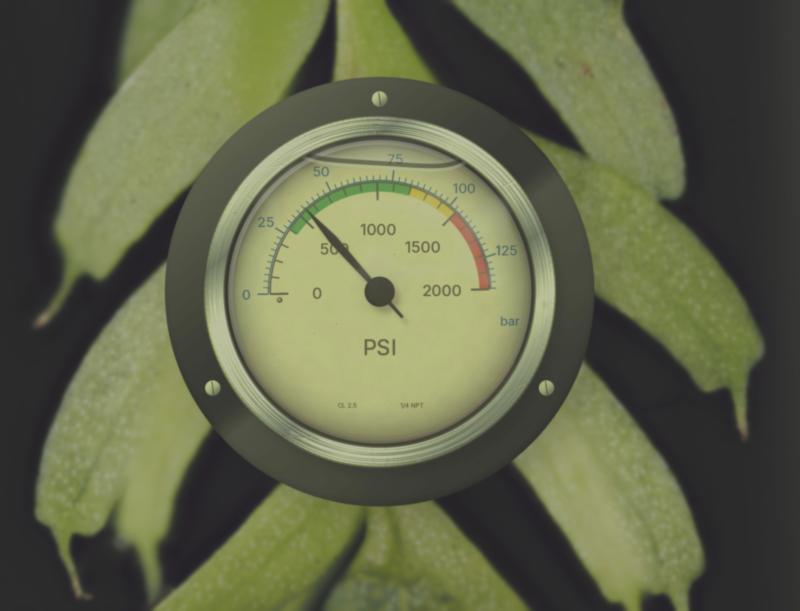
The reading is 550psi
